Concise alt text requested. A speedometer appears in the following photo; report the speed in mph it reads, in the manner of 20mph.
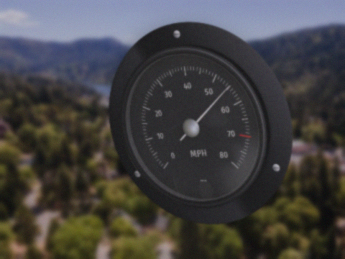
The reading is 55mph
